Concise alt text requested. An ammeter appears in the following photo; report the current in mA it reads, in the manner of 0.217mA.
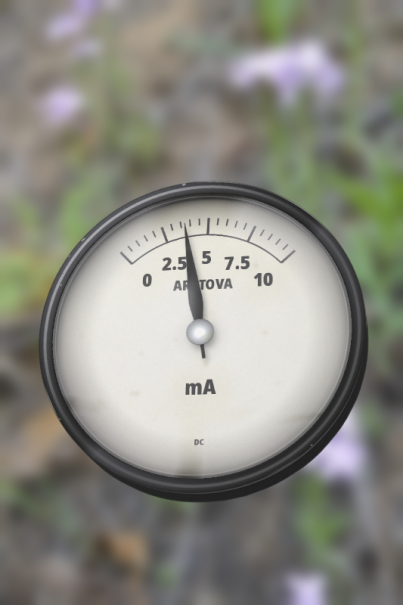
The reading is 3.75mA
